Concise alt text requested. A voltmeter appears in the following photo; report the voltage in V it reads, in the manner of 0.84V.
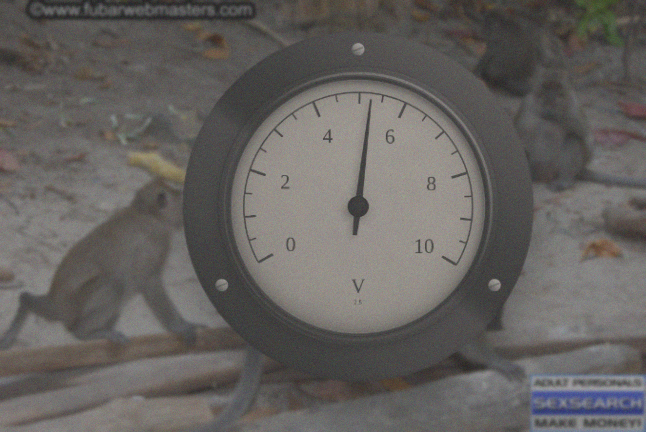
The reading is 5.25V
